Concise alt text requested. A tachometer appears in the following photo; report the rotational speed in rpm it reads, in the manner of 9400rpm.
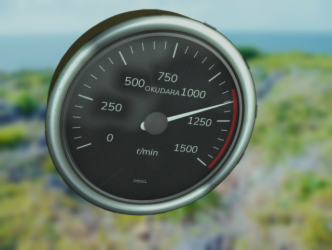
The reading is 1150rpm
